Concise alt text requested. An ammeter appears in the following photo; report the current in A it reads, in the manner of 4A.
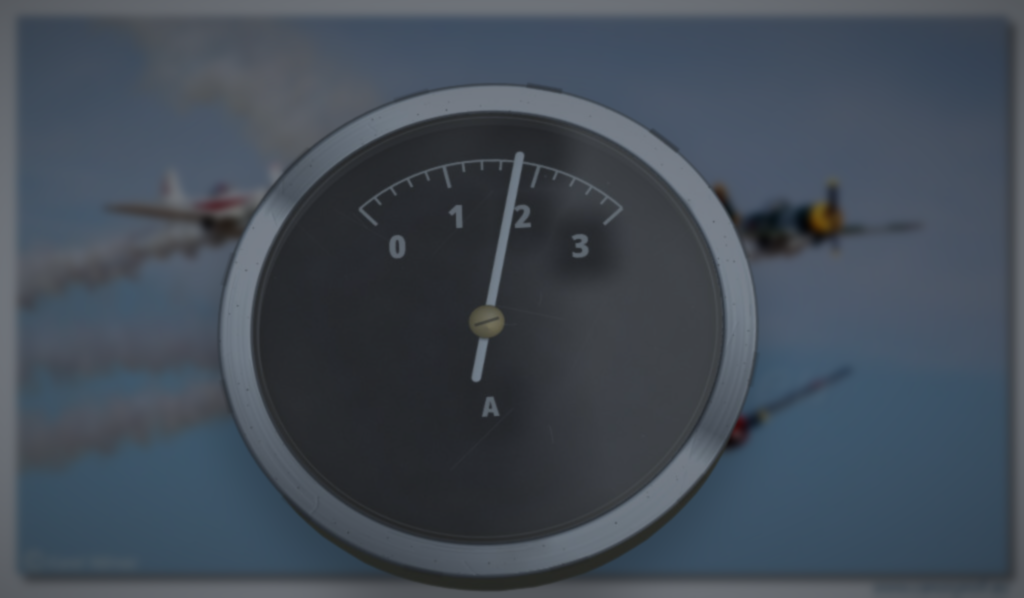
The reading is 1.8A
